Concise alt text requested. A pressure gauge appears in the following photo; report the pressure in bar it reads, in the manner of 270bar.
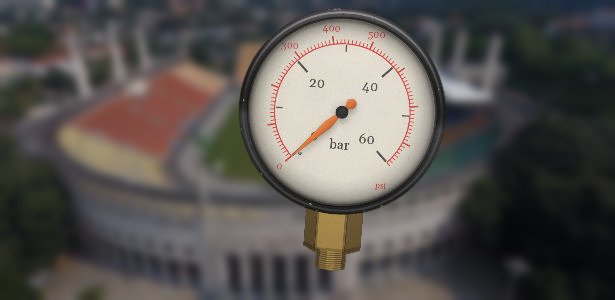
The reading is 0bar
